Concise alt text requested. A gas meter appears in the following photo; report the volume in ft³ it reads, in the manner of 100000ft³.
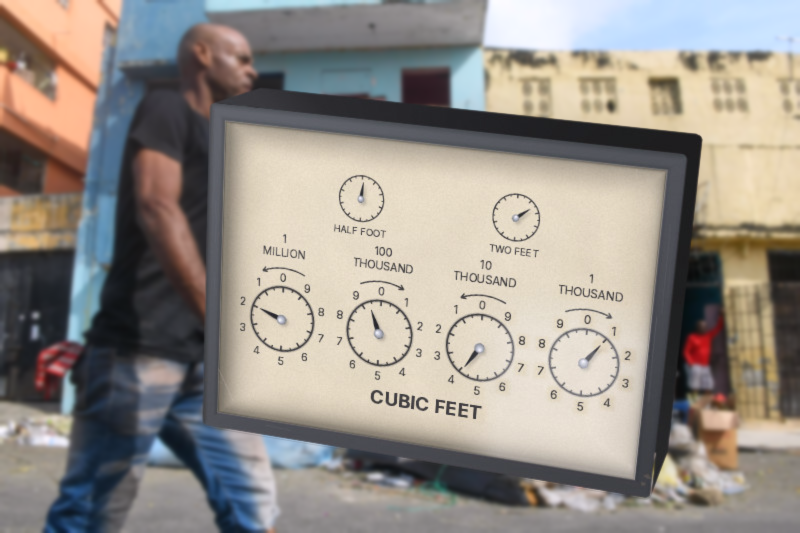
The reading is 194100ft³
